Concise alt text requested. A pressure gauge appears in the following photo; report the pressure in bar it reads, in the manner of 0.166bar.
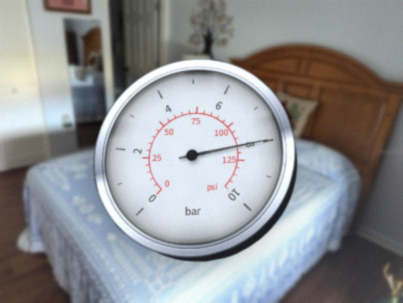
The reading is 8bar
